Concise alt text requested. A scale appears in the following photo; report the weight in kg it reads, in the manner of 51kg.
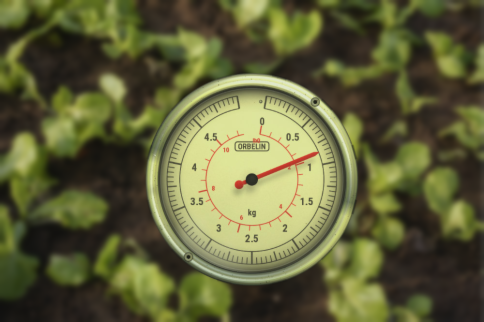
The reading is 0.85kg
